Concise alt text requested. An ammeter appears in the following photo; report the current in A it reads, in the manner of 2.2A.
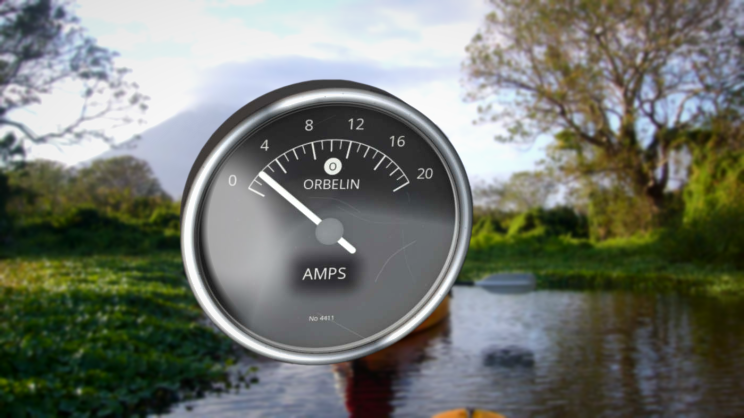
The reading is 2A
